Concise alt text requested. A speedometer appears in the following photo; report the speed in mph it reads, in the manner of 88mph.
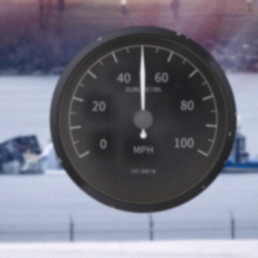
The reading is 50mph
